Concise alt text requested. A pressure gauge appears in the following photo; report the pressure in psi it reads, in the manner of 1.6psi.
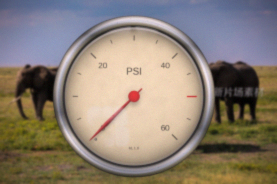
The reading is 0psi
